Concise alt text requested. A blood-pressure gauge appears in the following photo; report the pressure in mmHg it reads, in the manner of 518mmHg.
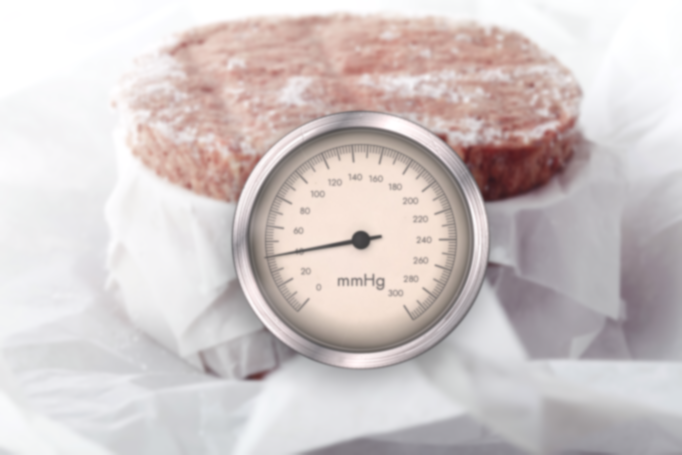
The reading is 40mmHg
